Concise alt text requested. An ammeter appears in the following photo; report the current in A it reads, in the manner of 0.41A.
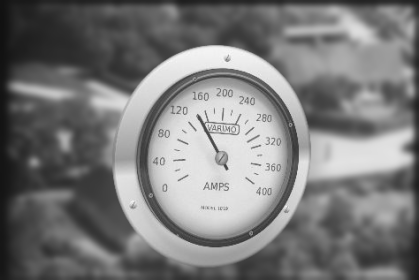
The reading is 140A
